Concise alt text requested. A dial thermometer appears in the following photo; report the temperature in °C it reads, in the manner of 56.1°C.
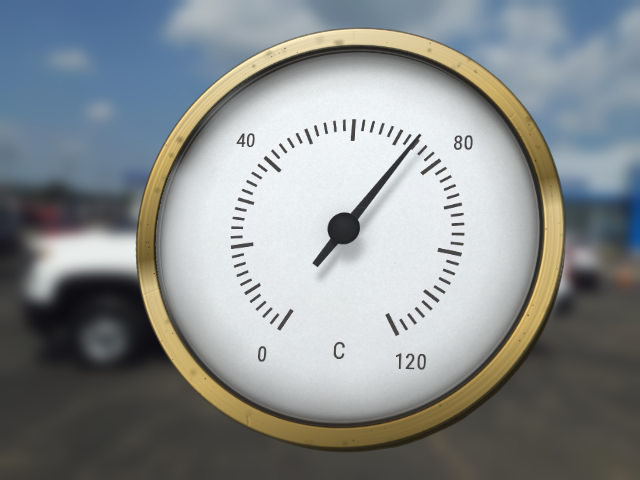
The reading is 74°C
